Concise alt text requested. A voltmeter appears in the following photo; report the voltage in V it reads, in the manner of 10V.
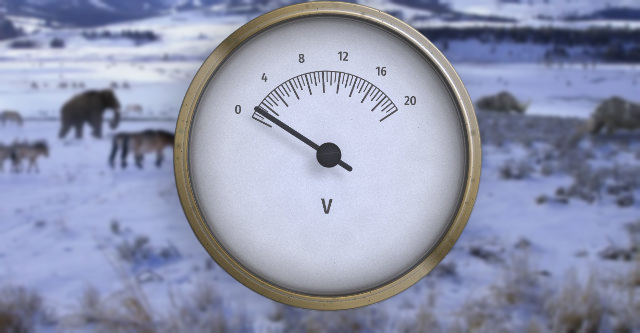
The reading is 1V
